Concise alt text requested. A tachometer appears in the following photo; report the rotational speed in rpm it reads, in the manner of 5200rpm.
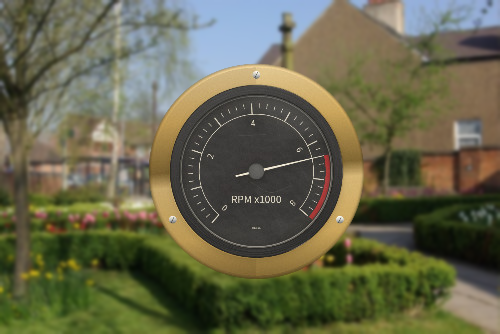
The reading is 6400rpm
